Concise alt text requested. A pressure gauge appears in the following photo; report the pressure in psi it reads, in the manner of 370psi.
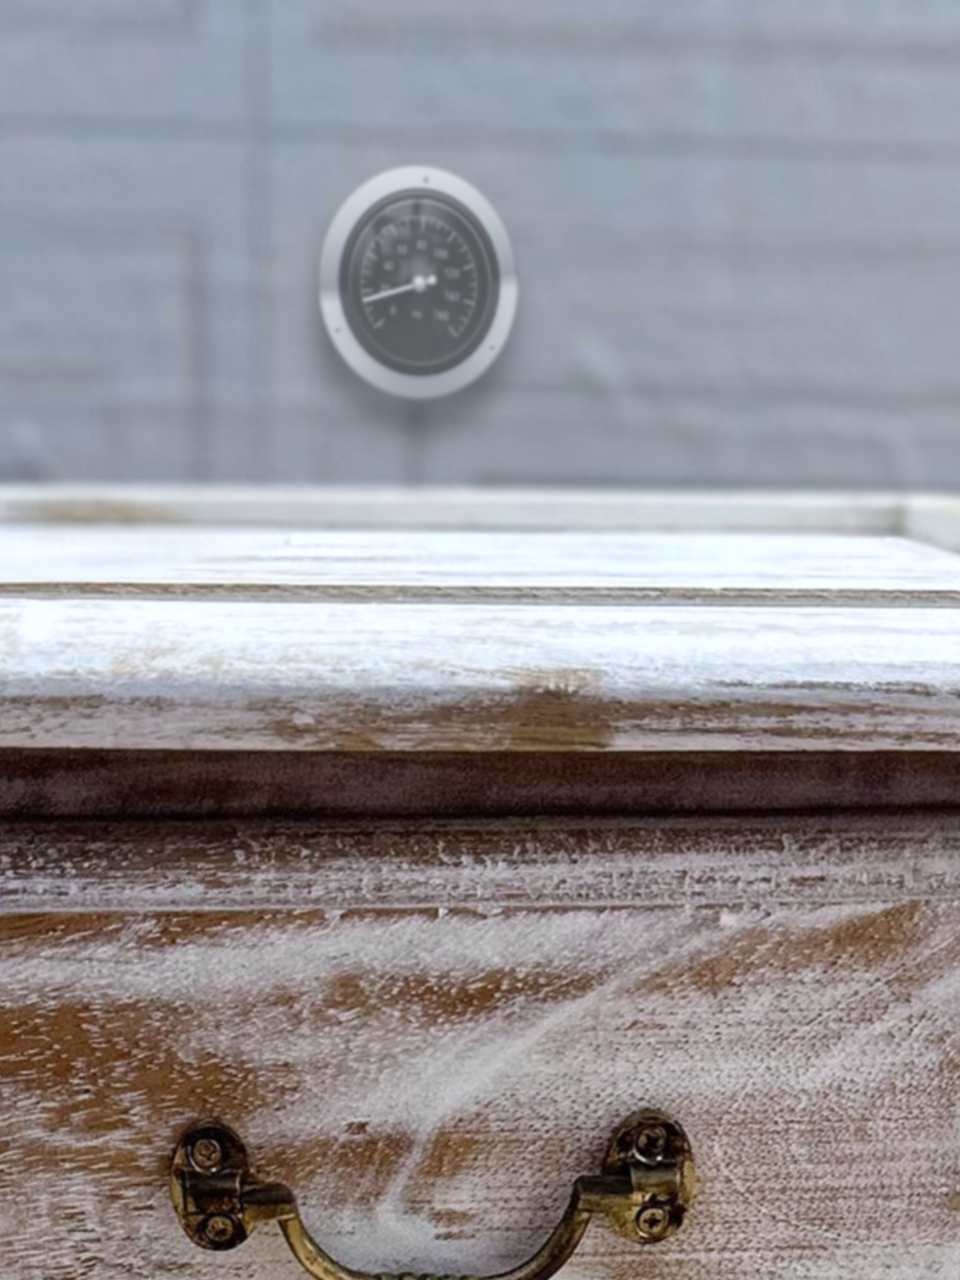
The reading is 15psi
